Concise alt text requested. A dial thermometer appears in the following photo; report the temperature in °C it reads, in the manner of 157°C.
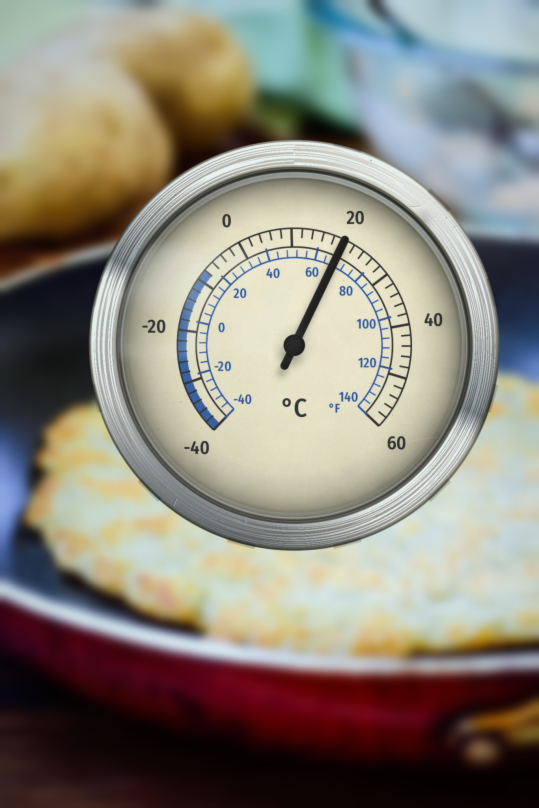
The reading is 20°C
